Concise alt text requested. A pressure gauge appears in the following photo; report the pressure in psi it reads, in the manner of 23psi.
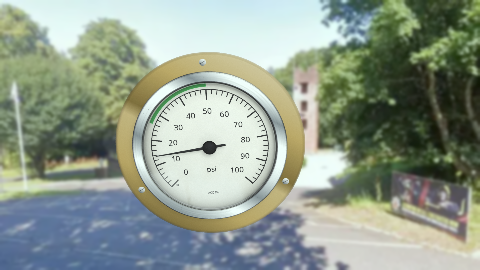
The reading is 14psi
